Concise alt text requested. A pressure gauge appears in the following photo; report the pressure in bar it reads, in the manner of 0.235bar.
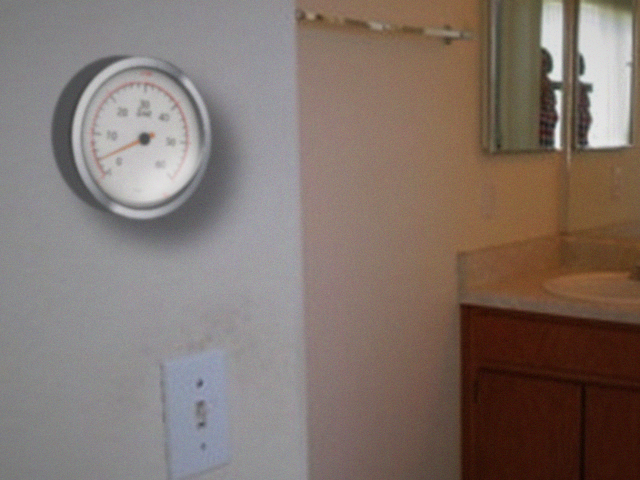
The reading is 4bar
